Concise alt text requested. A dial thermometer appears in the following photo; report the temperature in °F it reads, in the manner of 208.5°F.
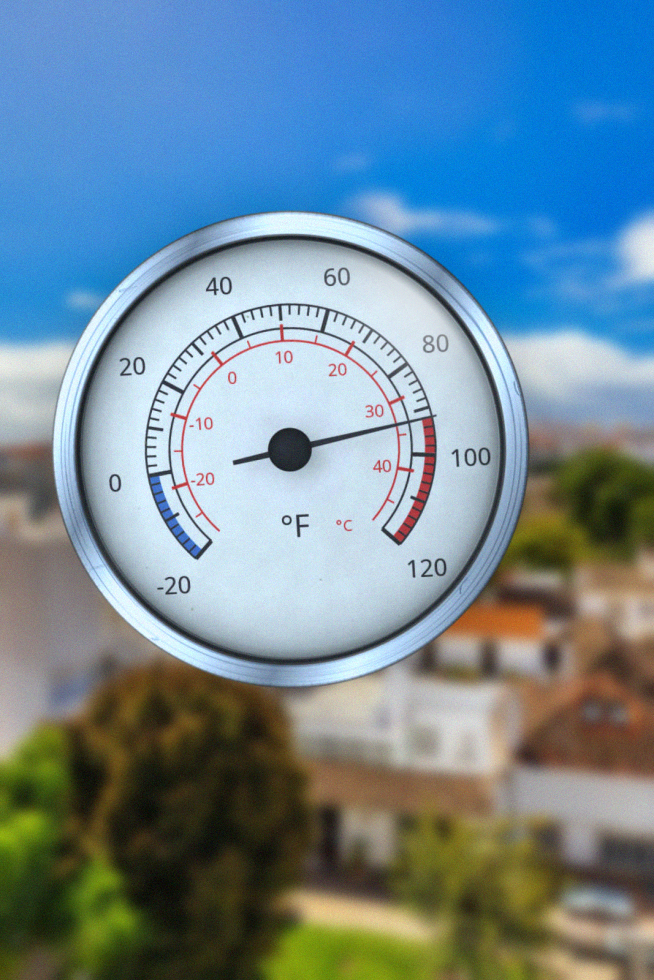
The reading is 92°F
